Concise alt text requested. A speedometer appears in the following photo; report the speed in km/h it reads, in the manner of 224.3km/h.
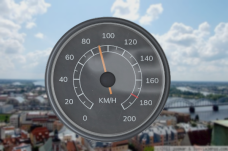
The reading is 90km/h
